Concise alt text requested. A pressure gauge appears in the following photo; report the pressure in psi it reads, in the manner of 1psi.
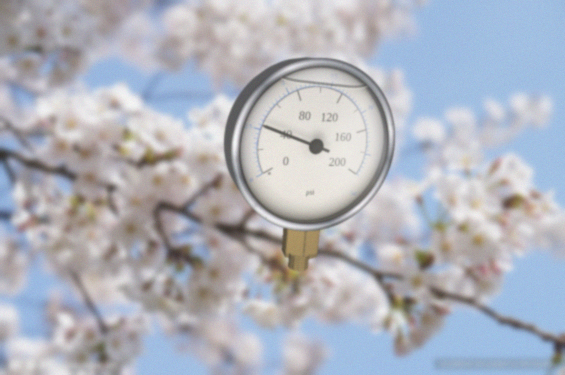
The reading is 40psi
